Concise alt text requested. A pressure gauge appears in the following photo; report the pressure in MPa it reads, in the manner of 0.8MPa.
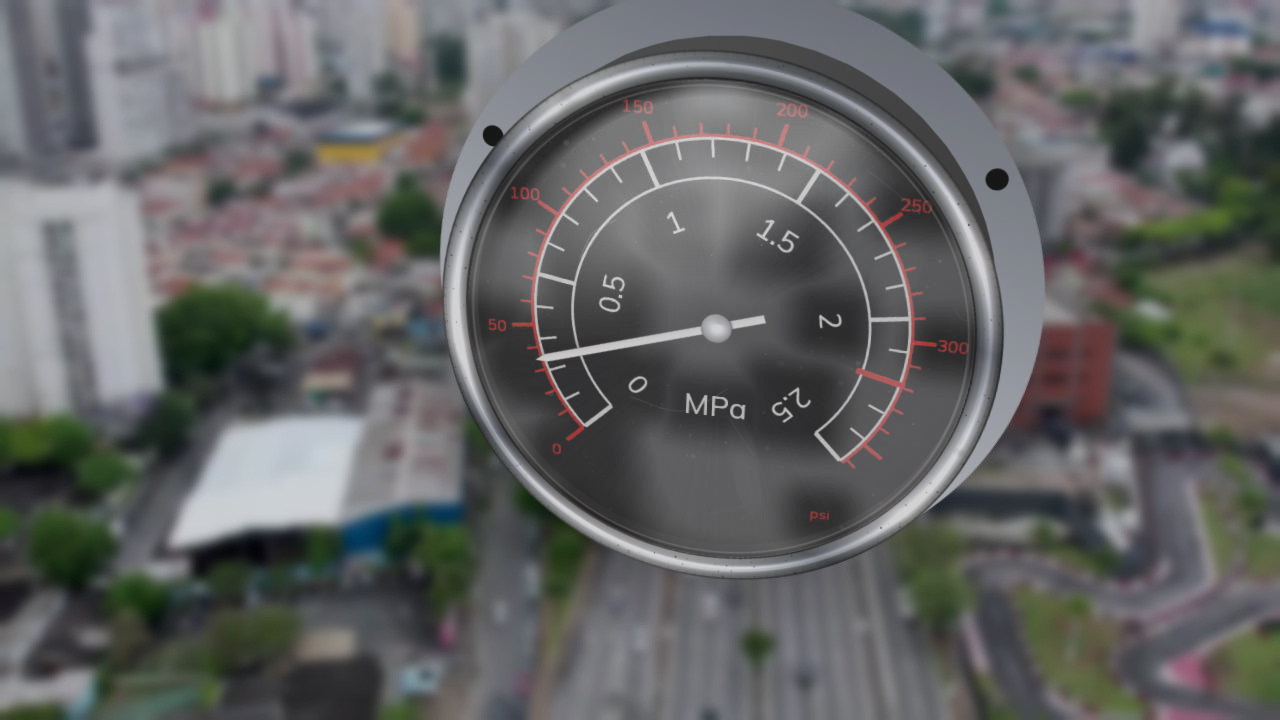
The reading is 0.25MPa
